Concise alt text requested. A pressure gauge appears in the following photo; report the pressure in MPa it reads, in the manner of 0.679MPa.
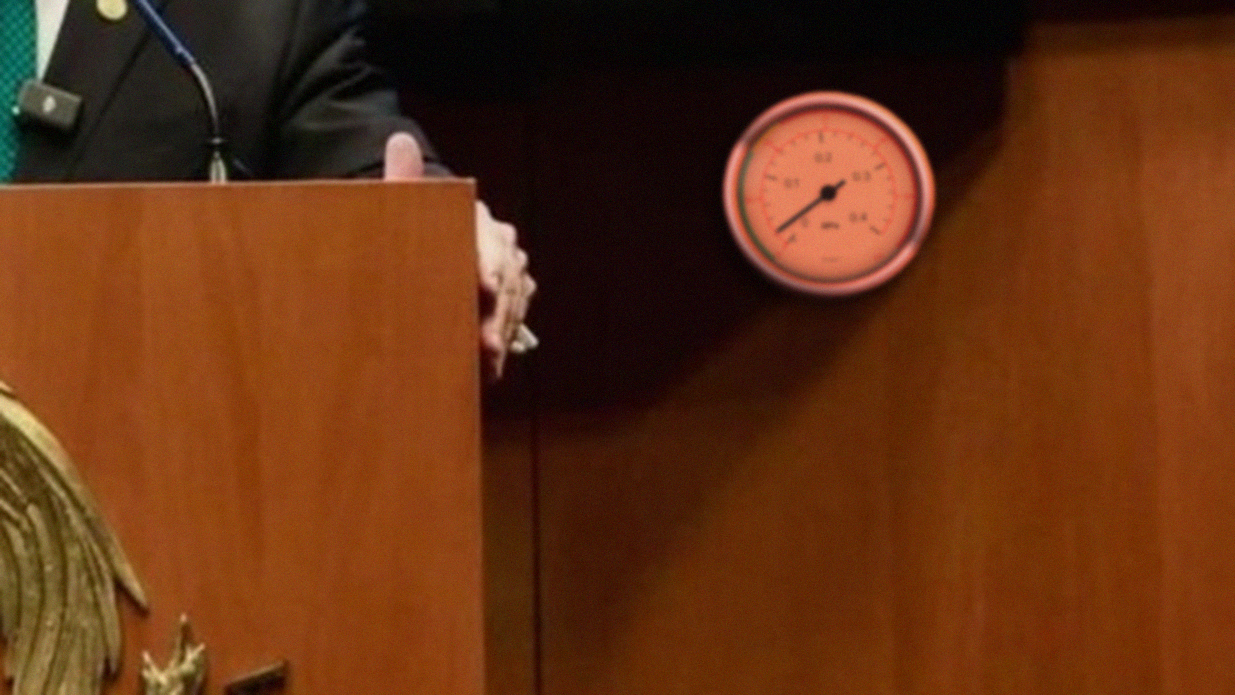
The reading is 0.02MPa
